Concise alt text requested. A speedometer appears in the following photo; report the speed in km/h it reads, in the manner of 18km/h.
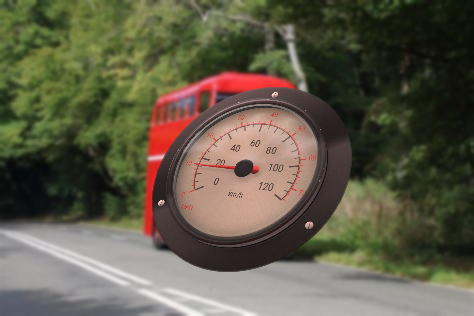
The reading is 15km/h
